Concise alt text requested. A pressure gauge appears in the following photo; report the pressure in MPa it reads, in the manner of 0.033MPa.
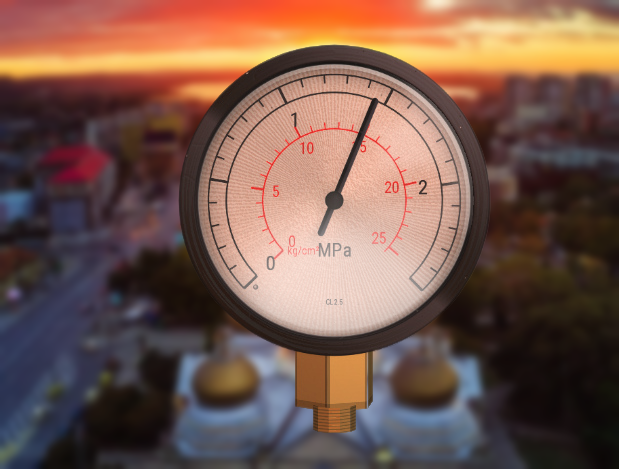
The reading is 1.45MPa
